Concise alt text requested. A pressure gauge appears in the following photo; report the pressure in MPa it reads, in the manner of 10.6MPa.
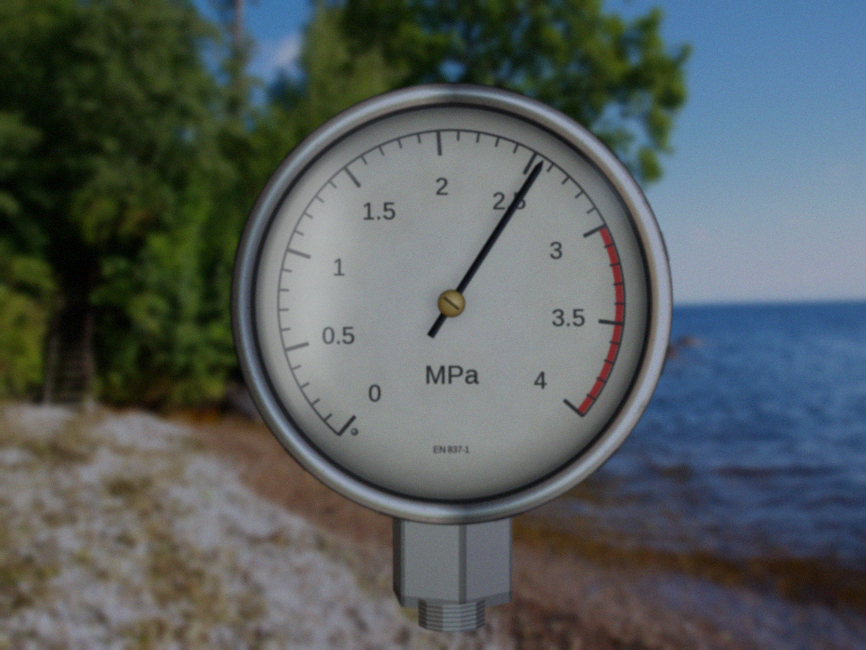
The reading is 2.55MPa
